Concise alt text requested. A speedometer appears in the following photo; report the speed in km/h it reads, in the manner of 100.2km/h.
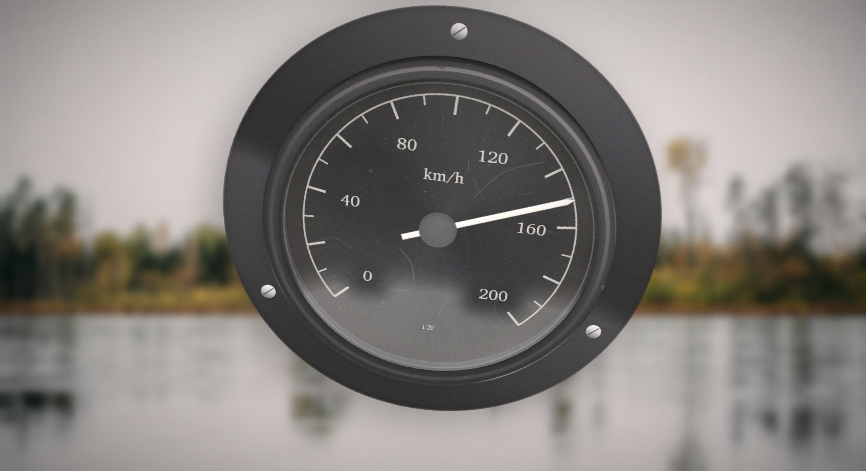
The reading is 150km/h
